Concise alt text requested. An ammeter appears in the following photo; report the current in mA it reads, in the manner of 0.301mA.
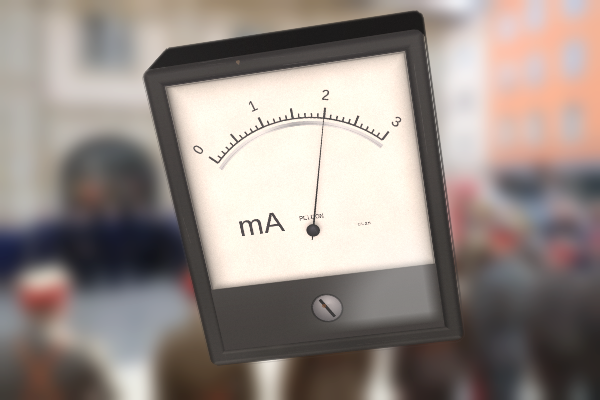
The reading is 2mA
